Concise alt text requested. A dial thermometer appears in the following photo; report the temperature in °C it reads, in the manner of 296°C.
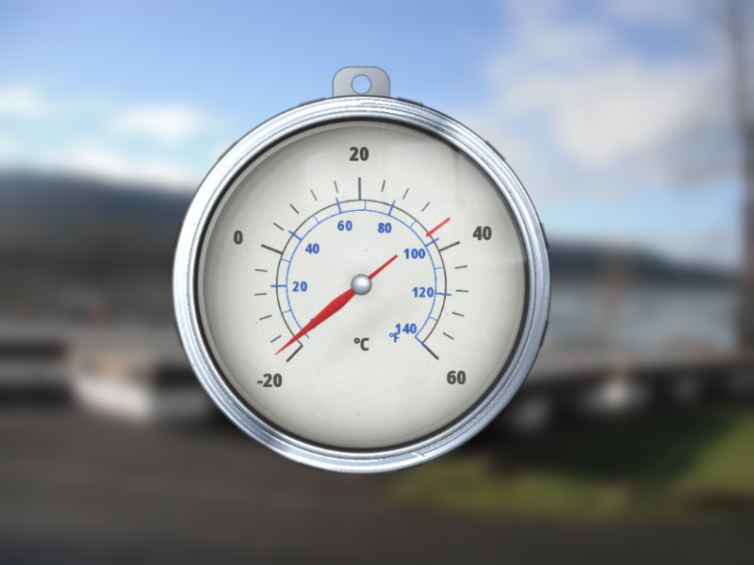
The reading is -18°C
